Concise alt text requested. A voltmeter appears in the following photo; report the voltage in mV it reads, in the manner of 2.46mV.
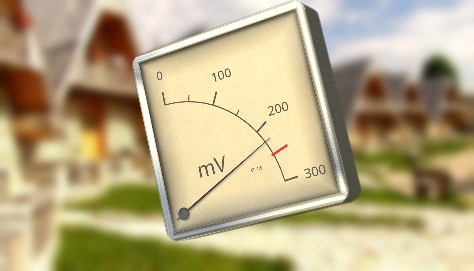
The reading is 225mV
